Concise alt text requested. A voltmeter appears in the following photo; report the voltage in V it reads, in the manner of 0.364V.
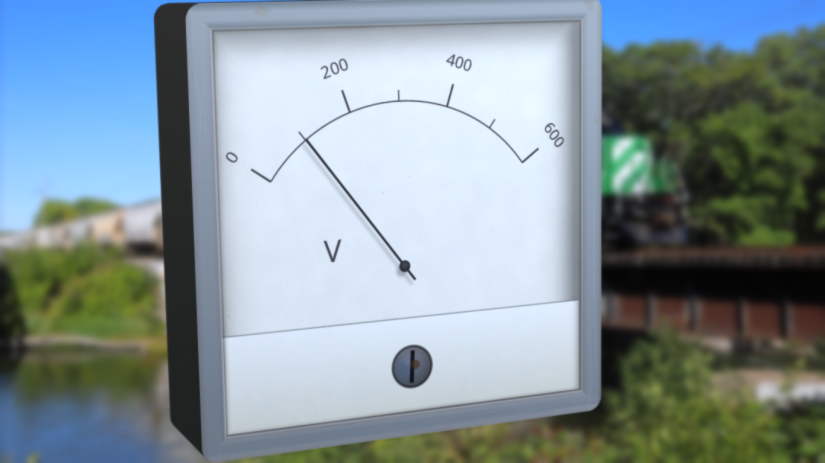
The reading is 100V
